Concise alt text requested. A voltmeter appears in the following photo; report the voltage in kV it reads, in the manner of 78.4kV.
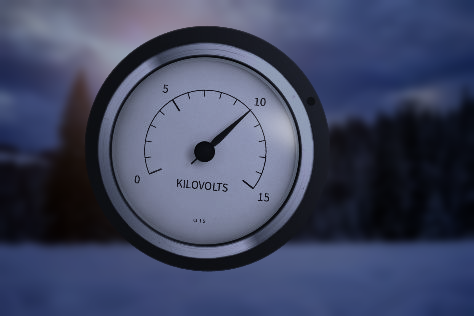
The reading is 10kV
